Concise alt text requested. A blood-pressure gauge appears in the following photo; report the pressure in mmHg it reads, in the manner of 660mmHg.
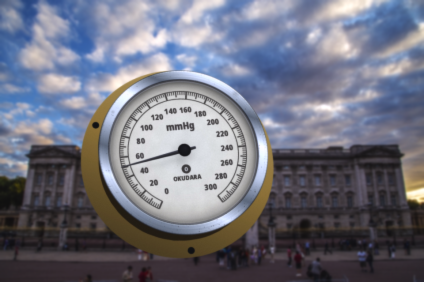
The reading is 50mmHg
